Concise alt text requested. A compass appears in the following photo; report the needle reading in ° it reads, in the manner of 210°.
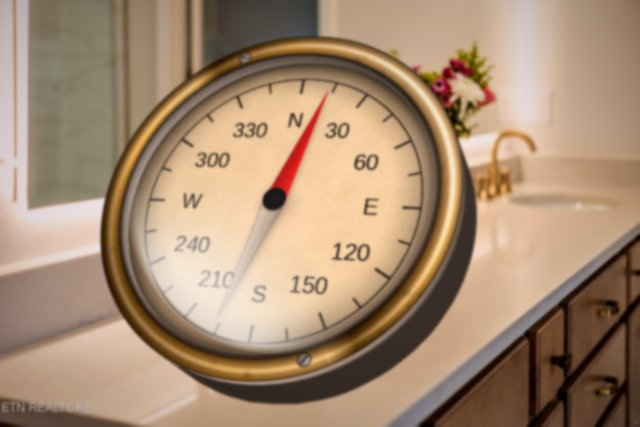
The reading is 15°
